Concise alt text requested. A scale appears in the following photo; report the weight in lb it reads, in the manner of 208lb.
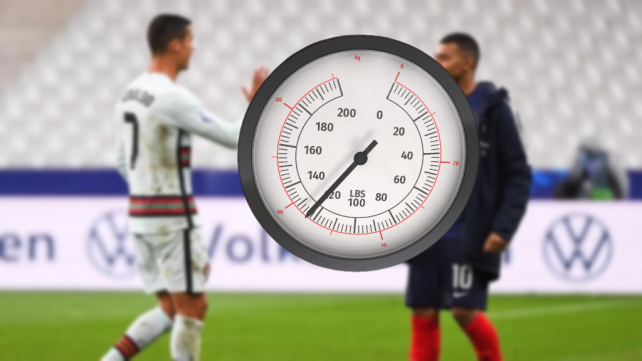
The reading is 124lb
